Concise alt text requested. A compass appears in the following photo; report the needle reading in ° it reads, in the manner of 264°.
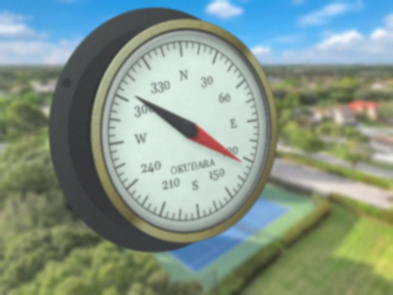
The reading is 125°
